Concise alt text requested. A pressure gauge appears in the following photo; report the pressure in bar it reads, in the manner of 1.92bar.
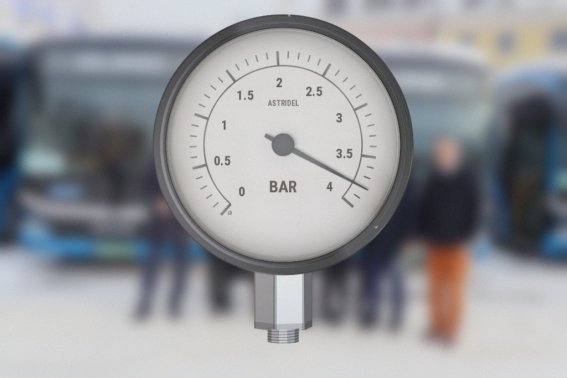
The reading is 3.8bar
